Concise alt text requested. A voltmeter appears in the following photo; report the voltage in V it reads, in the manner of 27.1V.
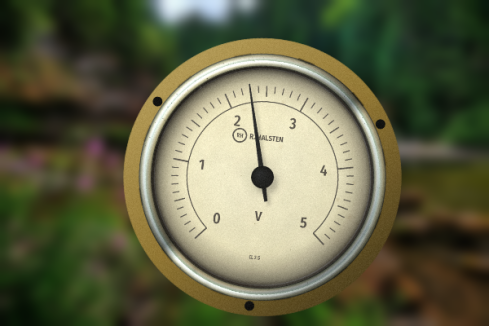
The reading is 2.3V
